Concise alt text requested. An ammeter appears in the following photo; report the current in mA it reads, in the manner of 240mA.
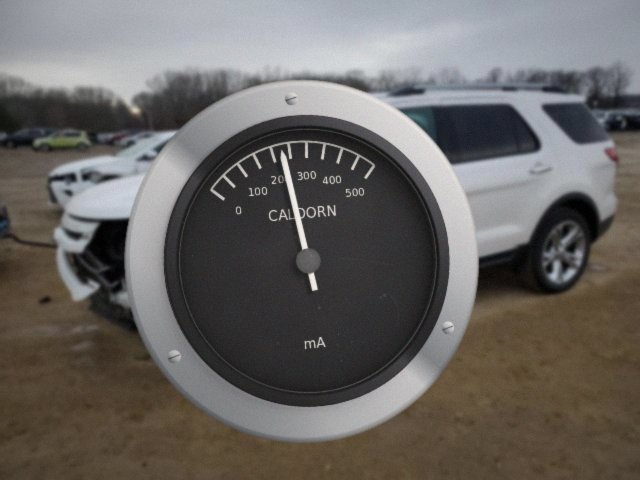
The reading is 225mA
